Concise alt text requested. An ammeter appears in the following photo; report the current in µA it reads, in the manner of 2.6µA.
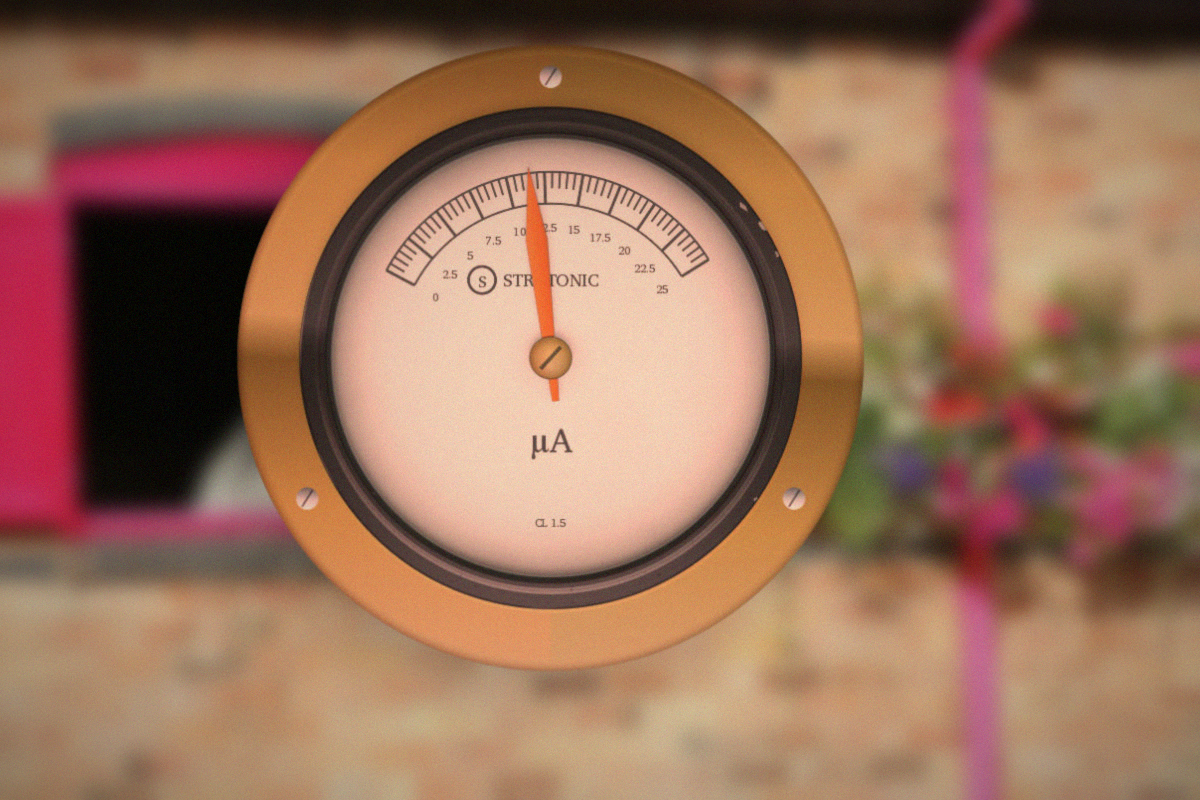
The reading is 11.5µA
